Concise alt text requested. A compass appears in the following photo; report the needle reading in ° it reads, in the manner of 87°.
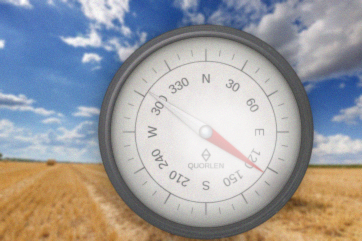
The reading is 125°
